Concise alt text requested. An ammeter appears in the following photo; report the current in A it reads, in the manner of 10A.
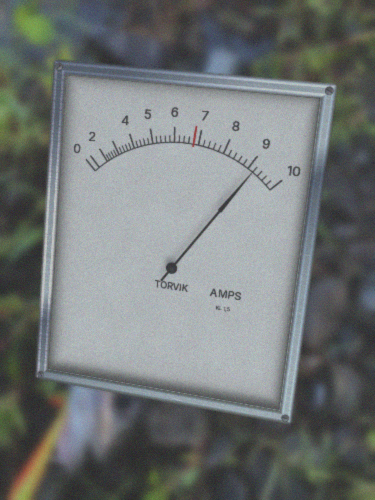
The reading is 9.2A
